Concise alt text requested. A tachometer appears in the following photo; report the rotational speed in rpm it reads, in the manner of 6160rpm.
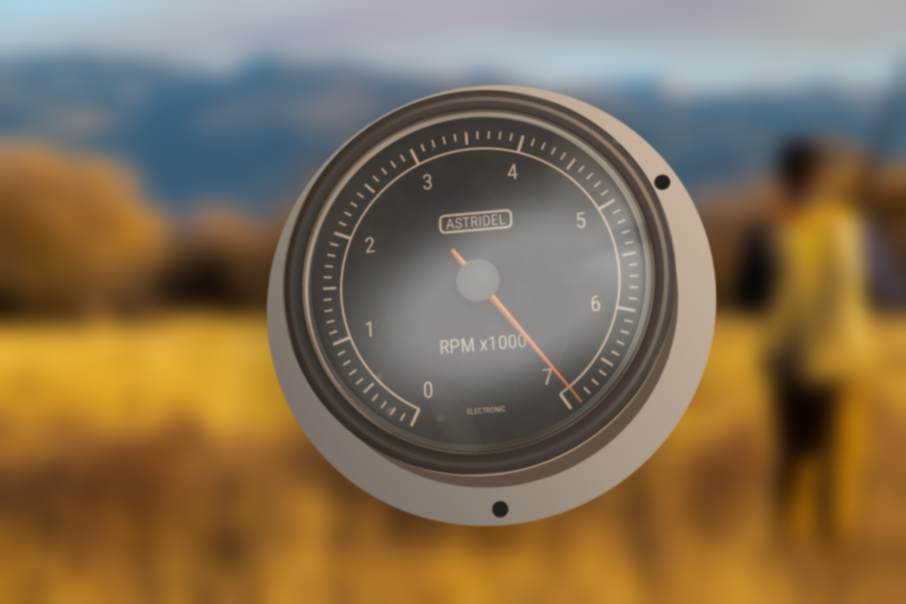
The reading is 6900rpm
